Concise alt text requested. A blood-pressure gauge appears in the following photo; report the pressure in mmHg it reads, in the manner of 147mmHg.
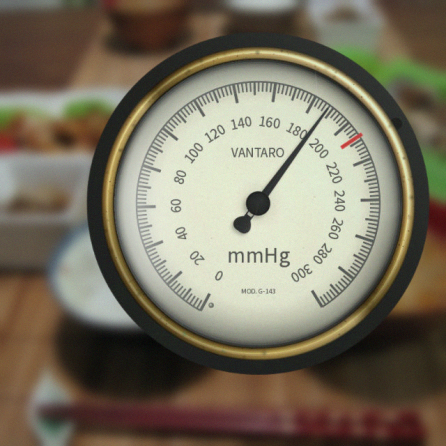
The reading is 188mmHg
